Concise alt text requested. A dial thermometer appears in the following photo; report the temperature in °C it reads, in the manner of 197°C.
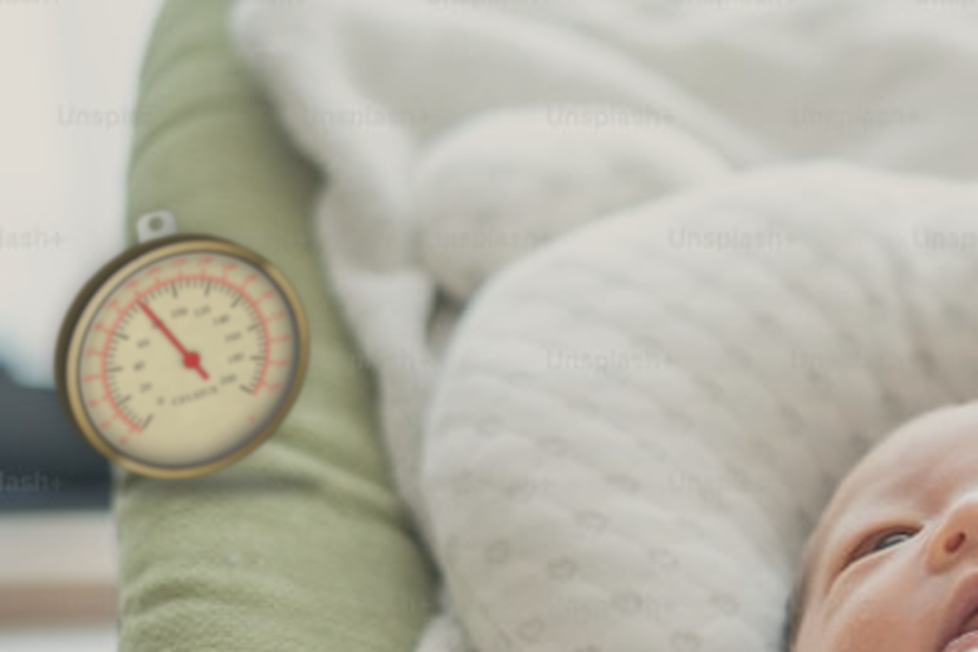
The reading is 80°C
